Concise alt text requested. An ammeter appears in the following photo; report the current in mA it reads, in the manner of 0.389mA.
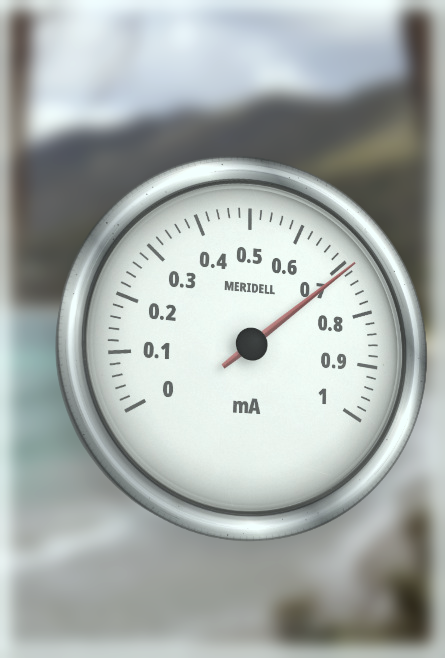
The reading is 0.71mA
